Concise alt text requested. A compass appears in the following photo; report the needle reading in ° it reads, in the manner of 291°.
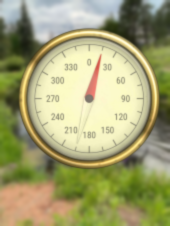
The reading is 15°
